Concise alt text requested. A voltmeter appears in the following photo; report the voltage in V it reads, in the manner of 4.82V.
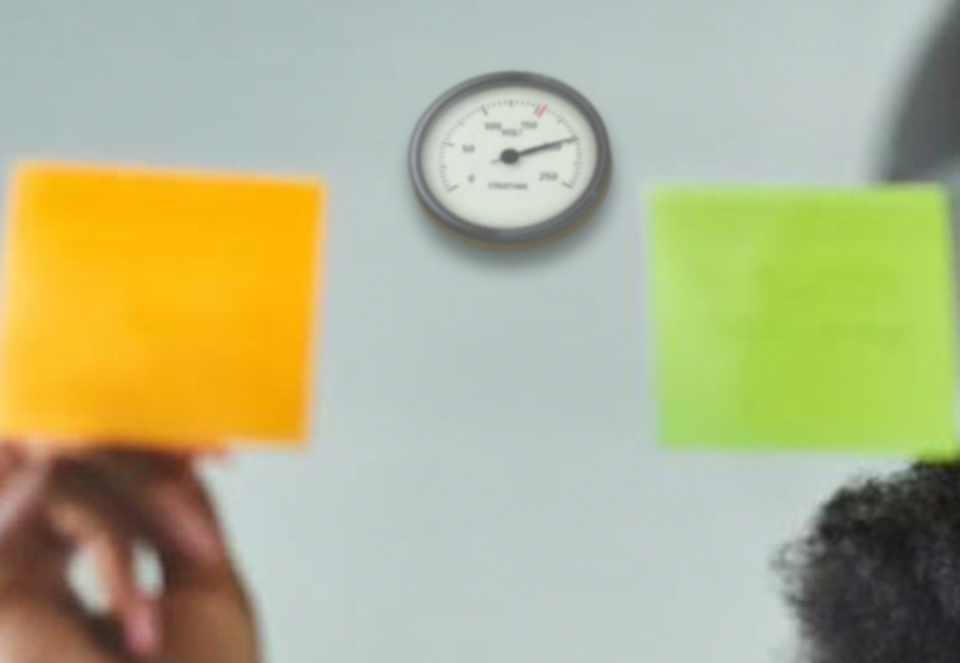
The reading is 200V
